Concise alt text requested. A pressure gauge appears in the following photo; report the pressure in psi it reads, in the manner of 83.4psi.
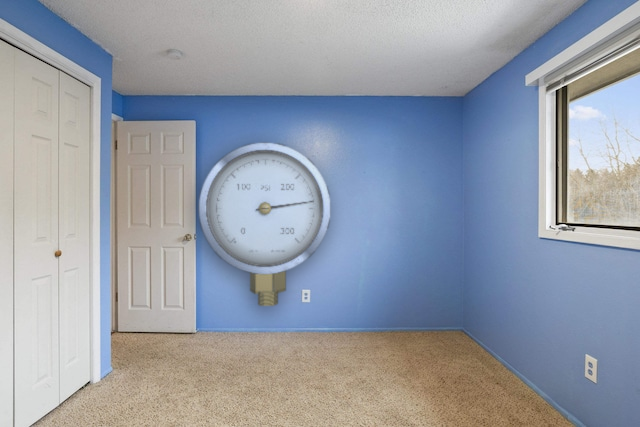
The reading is 240psi
